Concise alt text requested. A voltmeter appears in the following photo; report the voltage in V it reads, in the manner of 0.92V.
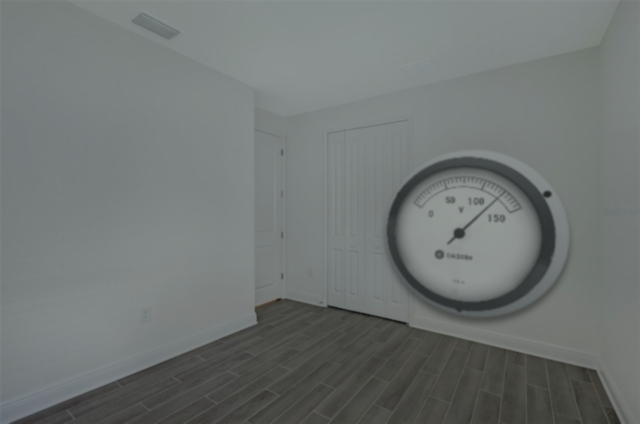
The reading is 125V
